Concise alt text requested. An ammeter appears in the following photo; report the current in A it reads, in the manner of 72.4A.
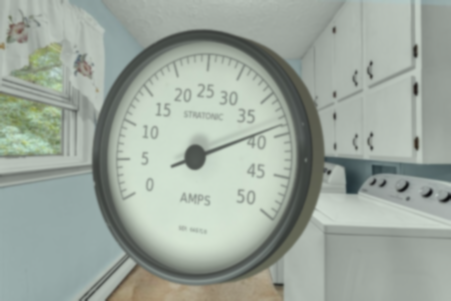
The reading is 39A
